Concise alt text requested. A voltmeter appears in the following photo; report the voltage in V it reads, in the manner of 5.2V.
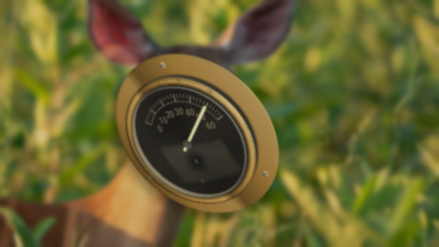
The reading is 50V
